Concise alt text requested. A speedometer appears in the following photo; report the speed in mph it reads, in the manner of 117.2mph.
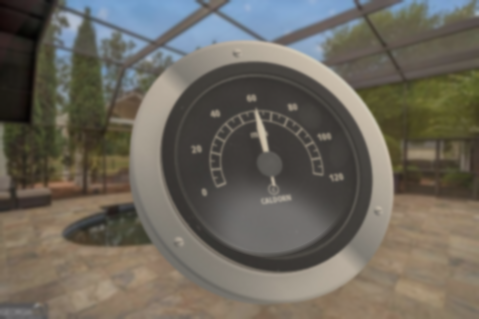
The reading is 60mph
